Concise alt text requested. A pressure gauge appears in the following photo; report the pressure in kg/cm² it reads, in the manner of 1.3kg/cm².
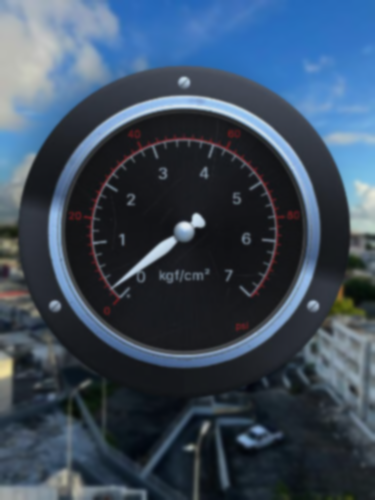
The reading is 0.2kg/cm²
